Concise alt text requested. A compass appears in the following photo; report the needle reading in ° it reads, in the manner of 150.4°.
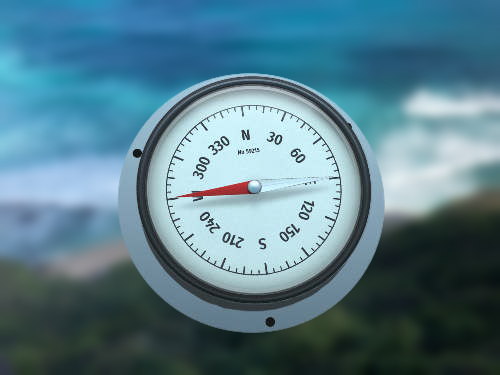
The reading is 270°
